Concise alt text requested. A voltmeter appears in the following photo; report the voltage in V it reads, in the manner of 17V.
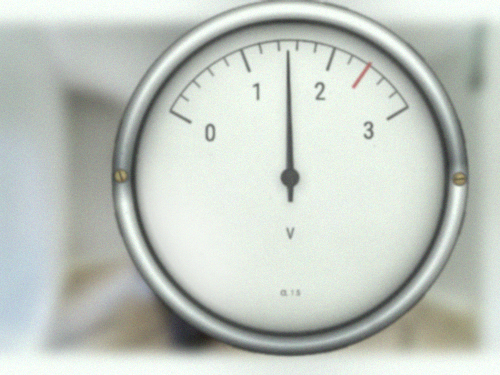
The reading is 1.5V
